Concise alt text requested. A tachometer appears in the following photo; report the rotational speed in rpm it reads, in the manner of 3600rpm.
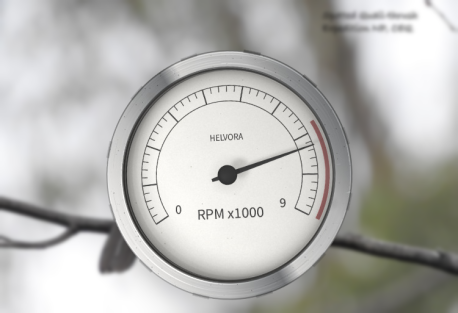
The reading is 7300rpm
